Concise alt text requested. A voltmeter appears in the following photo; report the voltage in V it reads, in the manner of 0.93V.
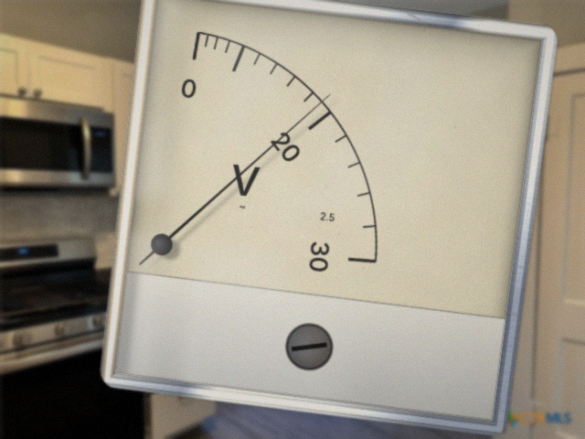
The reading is 19V
